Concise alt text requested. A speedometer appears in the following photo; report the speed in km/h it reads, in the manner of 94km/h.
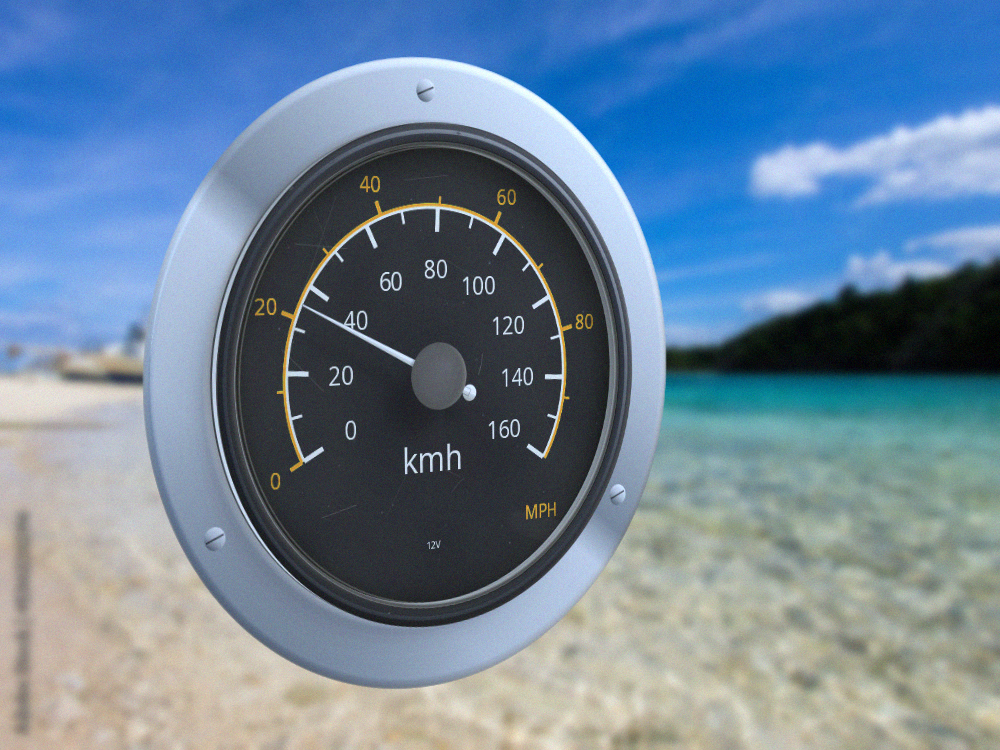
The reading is 35km/h
